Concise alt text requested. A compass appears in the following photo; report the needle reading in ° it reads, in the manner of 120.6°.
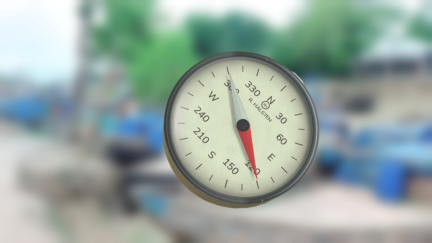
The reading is 120°
